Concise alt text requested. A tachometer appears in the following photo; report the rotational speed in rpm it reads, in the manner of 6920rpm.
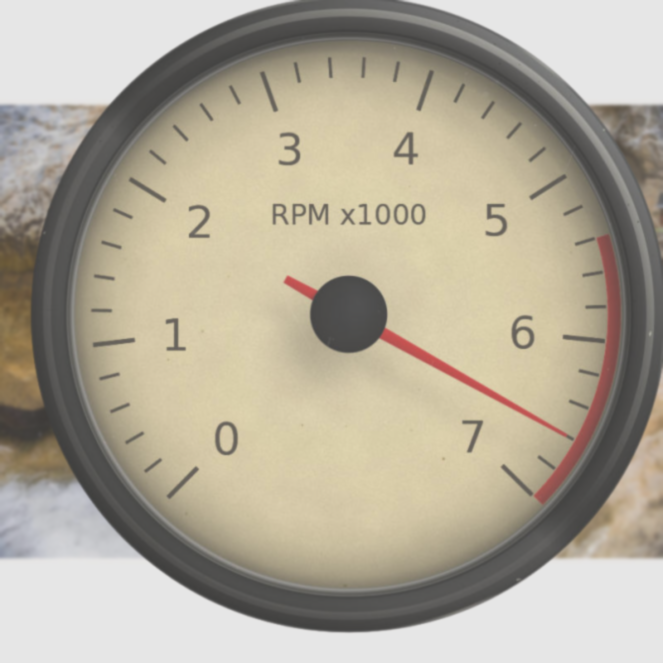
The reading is 6600rpm
